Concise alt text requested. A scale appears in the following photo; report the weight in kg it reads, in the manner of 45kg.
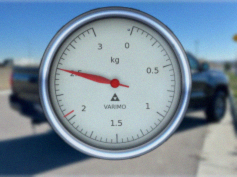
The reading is 2.5kg
